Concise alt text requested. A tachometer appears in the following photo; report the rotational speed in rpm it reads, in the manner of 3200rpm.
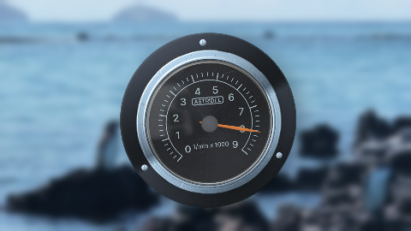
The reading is 8000rpm
